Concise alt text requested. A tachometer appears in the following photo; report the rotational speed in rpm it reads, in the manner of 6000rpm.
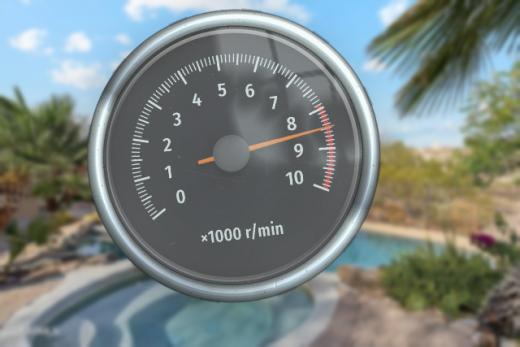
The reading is 8500rpm
